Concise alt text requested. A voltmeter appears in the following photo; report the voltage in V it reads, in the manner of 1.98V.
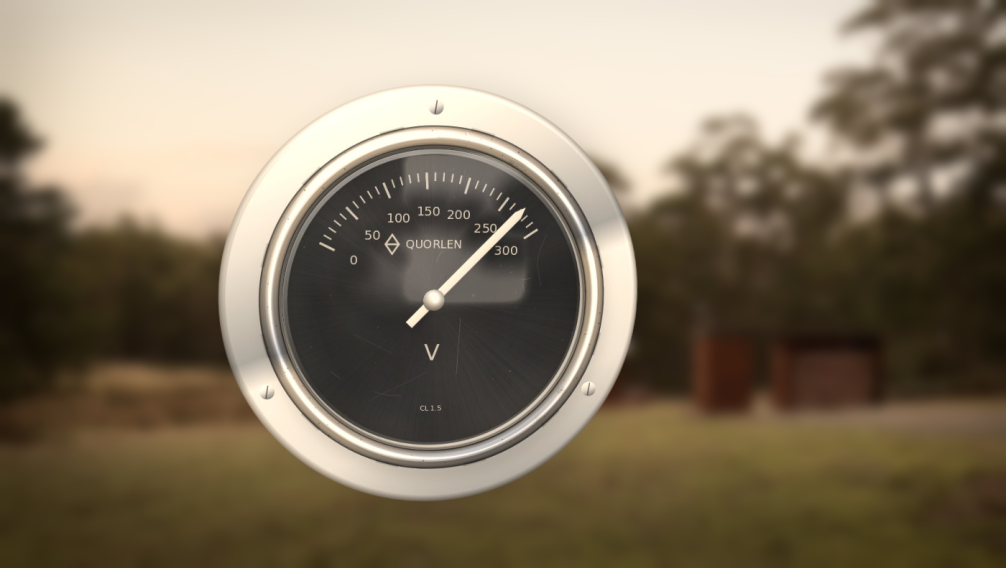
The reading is 270V
